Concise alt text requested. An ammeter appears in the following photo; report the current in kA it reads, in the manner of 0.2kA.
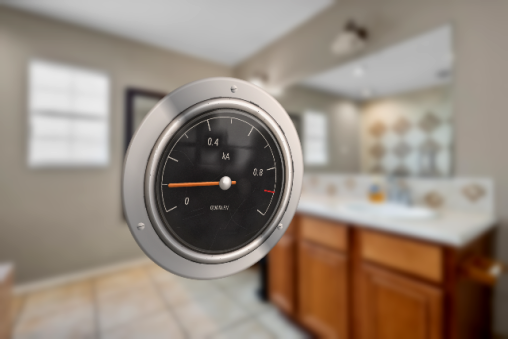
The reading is 0.1kA
